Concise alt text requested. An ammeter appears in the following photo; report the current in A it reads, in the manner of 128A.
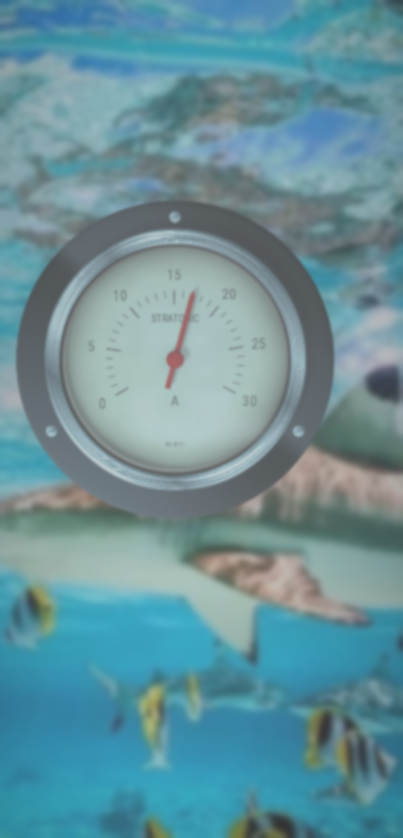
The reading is 17A
